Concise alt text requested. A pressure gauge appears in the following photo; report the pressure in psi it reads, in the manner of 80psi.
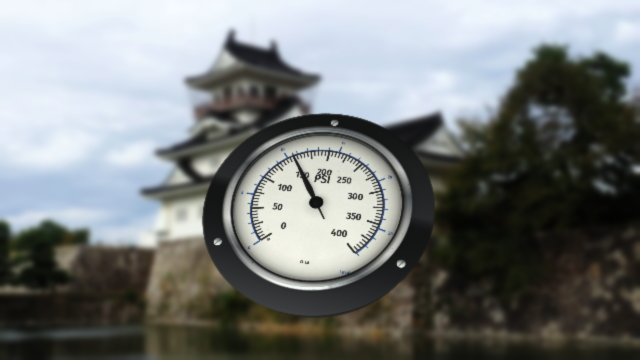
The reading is 150psi
